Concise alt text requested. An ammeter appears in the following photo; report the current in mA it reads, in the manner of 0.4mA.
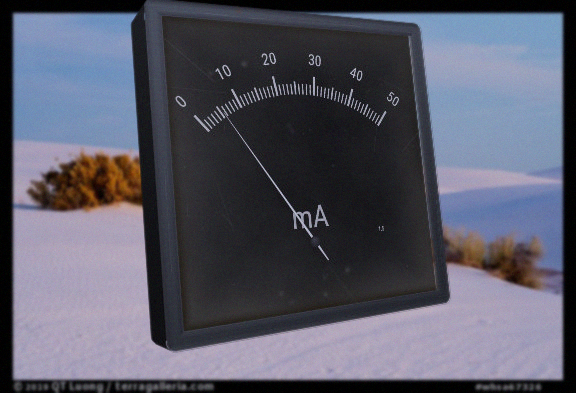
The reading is 5mA
